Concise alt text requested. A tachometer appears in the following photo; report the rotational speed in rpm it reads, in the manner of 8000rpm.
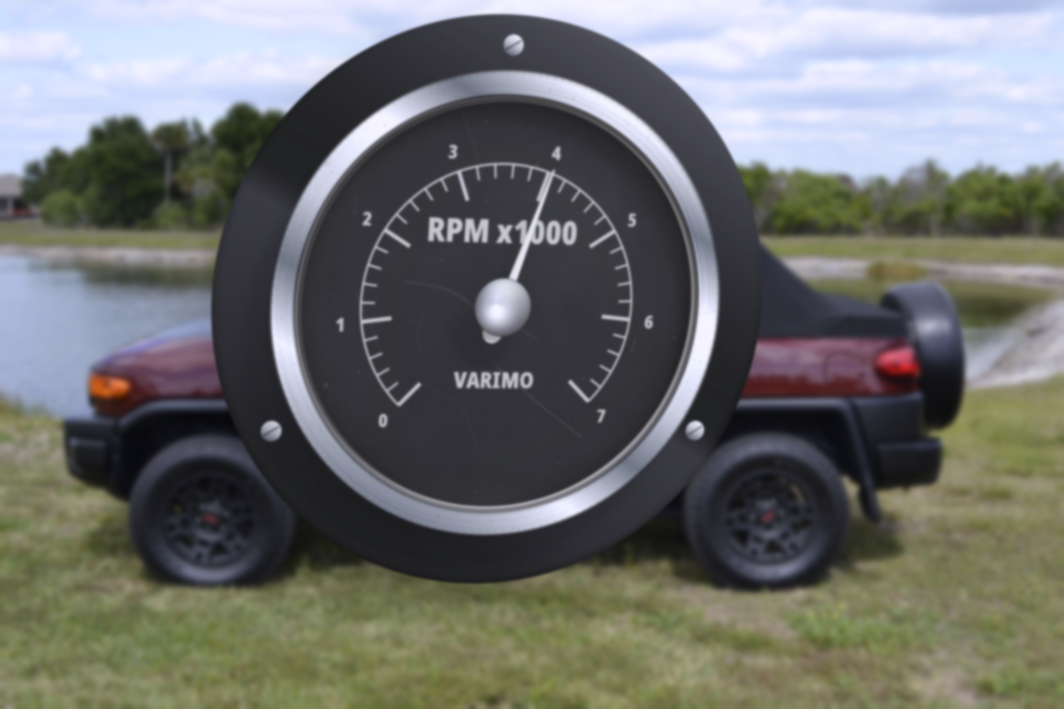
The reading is 4000rpm
